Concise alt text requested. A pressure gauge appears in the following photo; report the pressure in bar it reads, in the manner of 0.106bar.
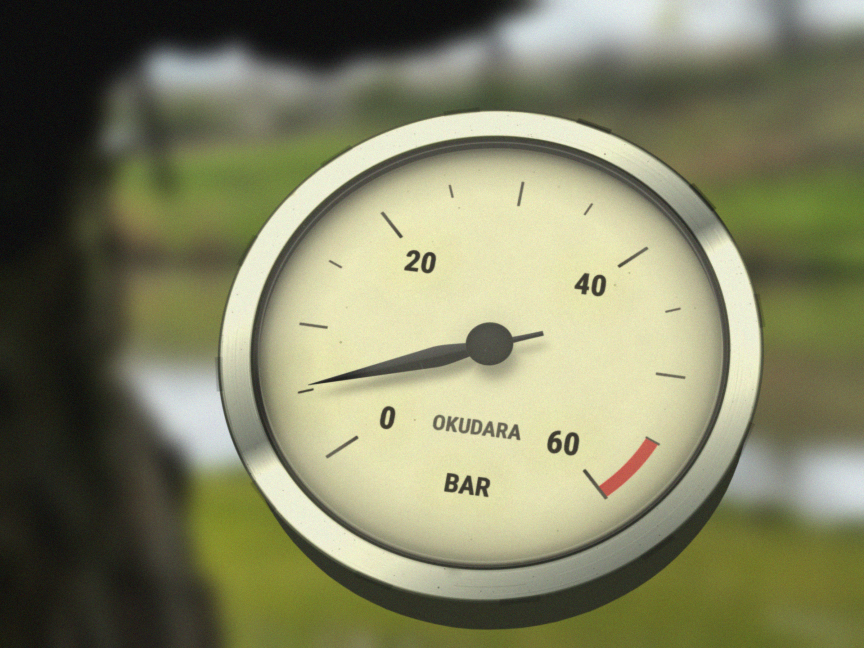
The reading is 5bar
